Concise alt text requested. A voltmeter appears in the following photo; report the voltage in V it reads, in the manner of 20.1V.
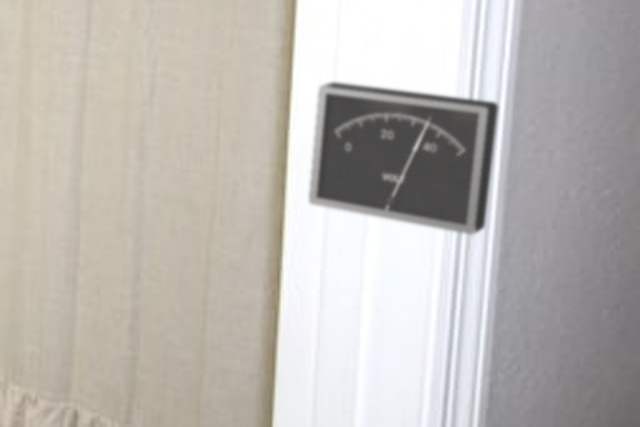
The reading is 35V
